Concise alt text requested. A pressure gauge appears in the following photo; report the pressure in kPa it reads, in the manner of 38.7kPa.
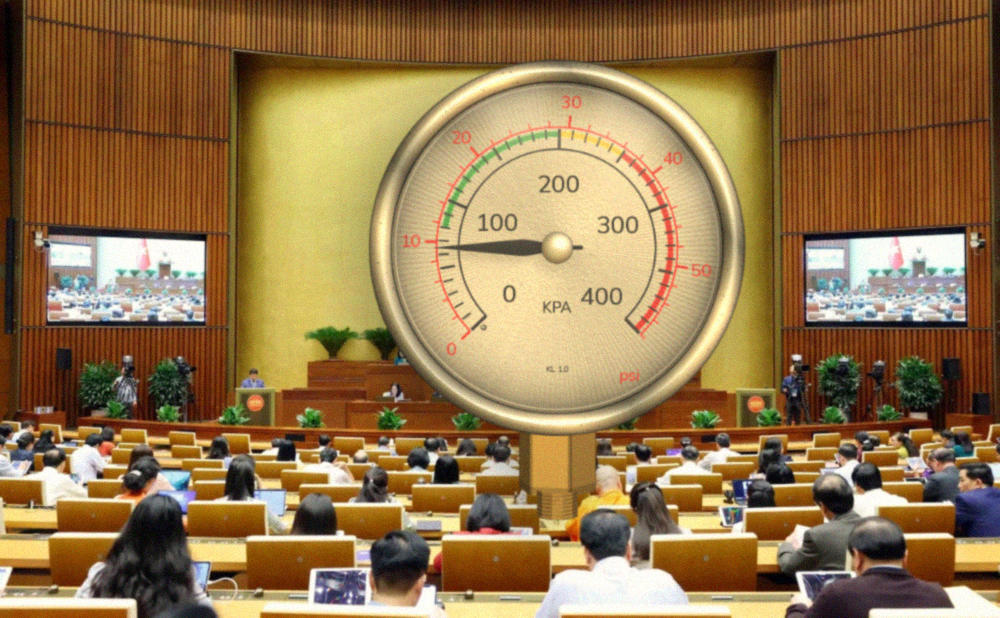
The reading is 65kPa
